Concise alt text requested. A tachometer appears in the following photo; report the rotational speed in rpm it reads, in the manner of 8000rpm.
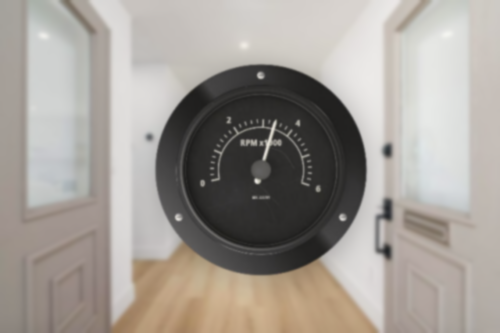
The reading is 3400rpm
